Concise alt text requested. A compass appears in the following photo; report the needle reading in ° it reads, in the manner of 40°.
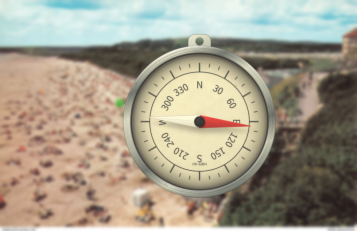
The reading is 95°
